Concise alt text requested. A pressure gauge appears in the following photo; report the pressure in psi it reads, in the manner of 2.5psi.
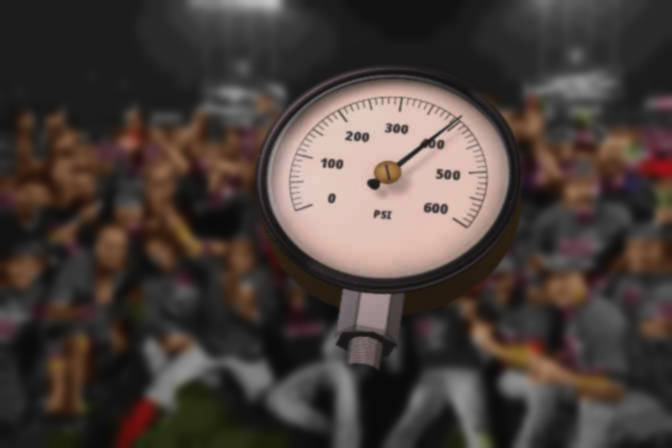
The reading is 400psi
